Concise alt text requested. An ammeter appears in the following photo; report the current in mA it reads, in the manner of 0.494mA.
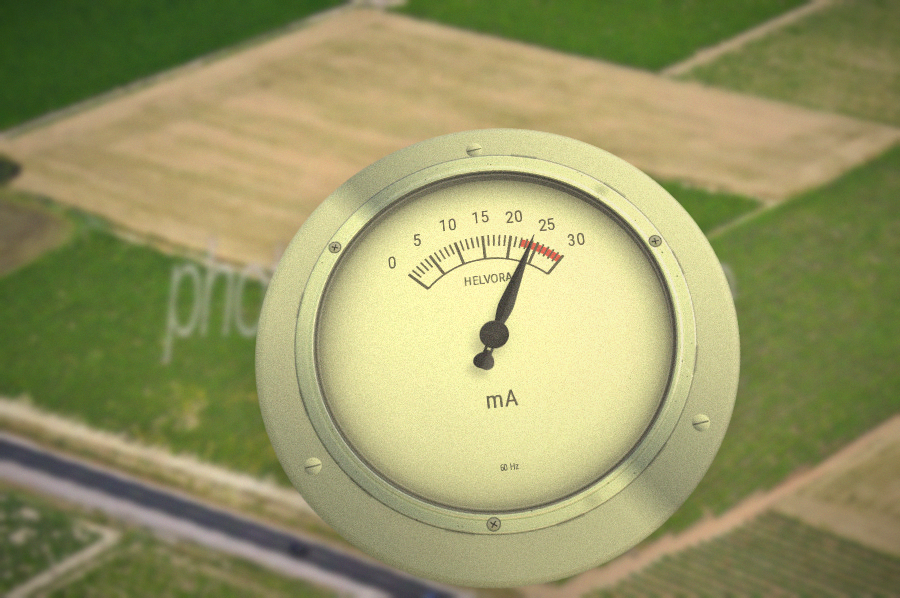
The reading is 24mA
